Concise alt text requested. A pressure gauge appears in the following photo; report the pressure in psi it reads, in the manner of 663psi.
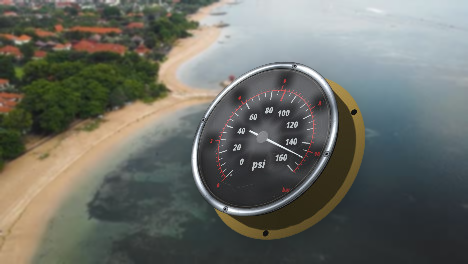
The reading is 150psi
